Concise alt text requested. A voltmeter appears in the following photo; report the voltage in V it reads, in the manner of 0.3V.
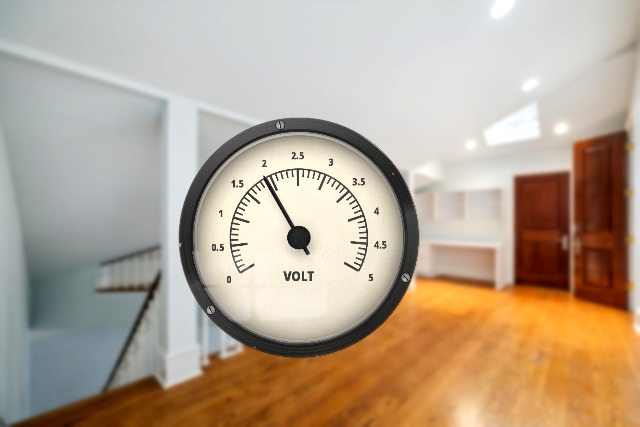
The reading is 1.9V
